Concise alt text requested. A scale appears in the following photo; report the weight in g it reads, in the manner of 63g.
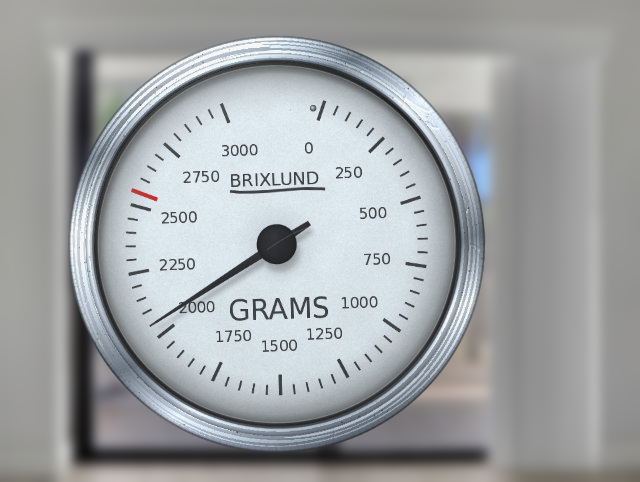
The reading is 2050g
